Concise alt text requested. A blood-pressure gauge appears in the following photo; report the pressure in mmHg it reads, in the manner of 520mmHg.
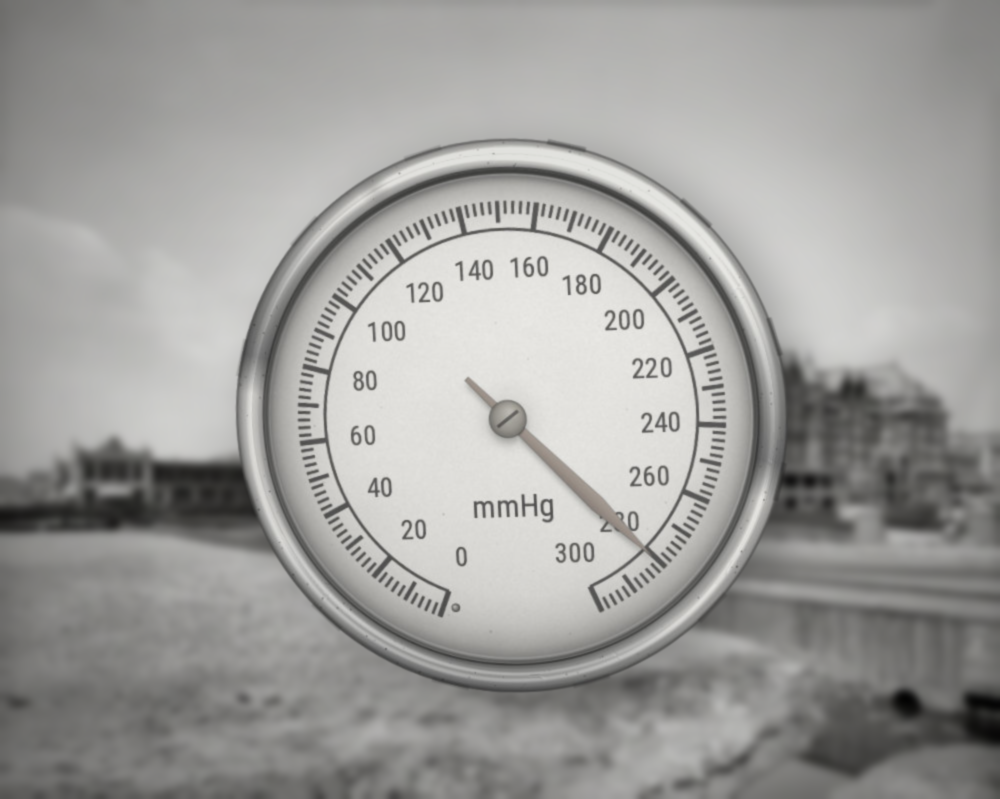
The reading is 280mmHg
